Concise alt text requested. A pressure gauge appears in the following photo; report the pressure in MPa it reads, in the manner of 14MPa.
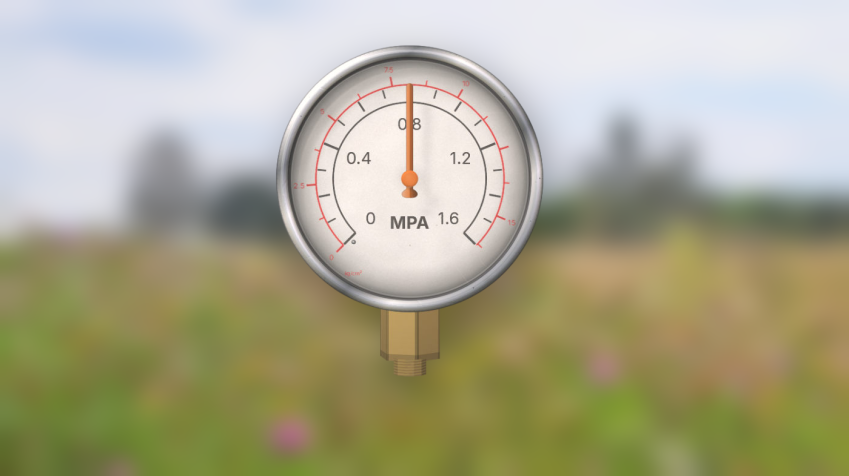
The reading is 0.8MPa
